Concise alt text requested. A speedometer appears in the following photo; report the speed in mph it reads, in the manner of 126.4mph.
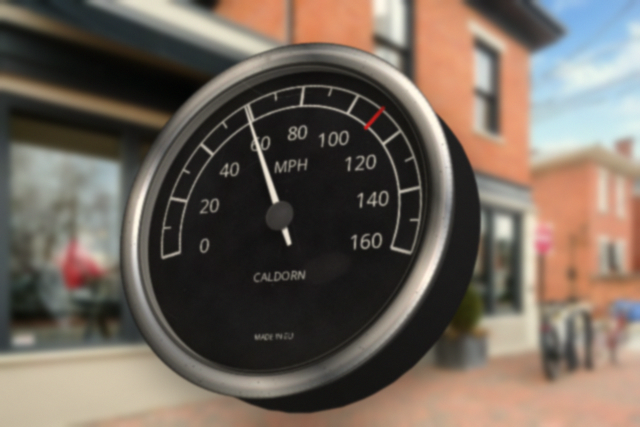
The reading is 60mph
